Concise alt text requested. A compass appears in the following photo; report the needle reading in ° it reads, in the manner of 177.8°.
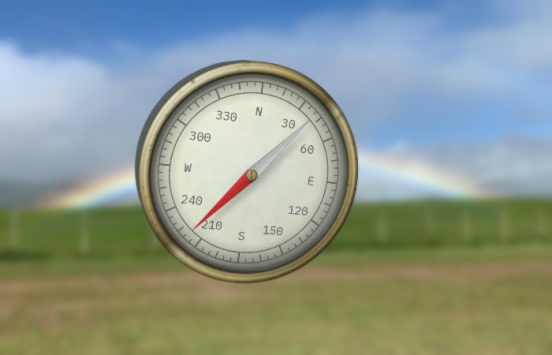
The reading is 220°
